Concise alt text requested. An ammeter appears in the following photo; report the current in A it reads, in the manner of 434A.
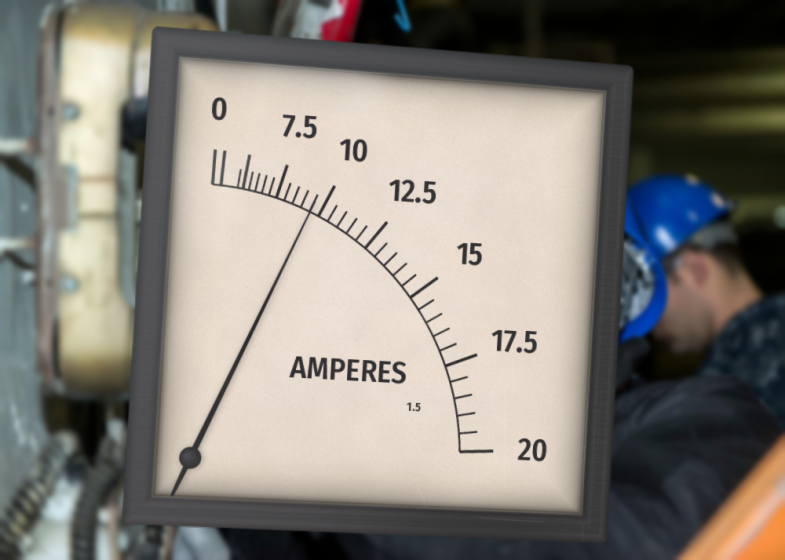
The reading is 9.5A
